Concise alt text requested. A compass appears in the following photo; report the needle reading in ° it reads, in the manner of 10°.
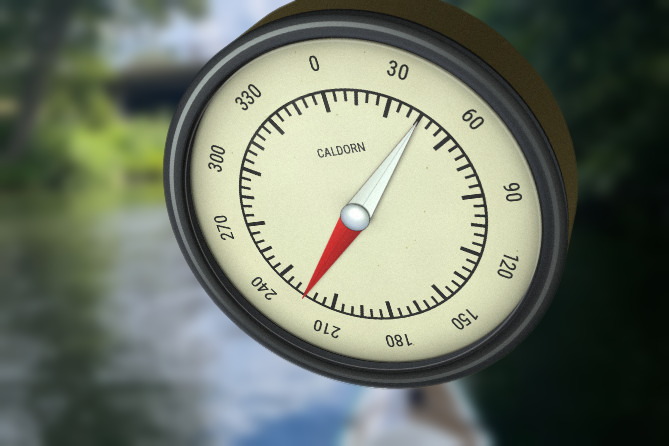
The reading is 225°
